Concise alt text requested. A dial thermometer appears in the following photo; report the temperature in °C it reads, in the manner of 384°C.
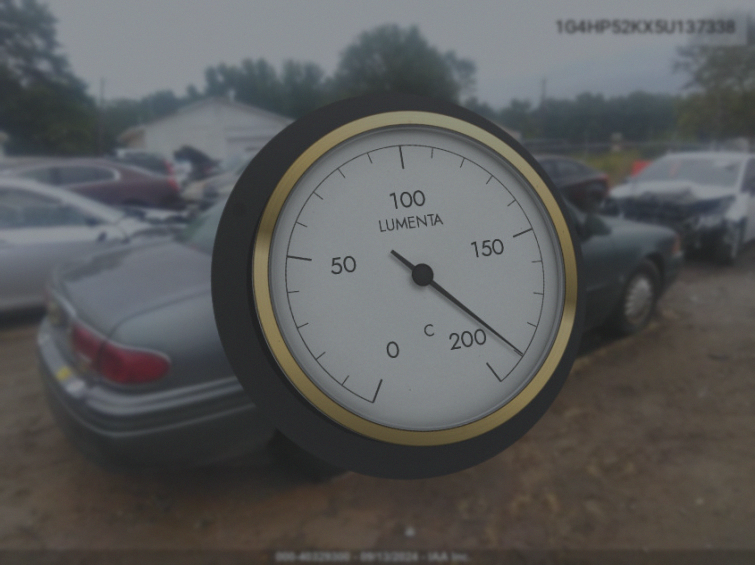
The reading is 190°C
